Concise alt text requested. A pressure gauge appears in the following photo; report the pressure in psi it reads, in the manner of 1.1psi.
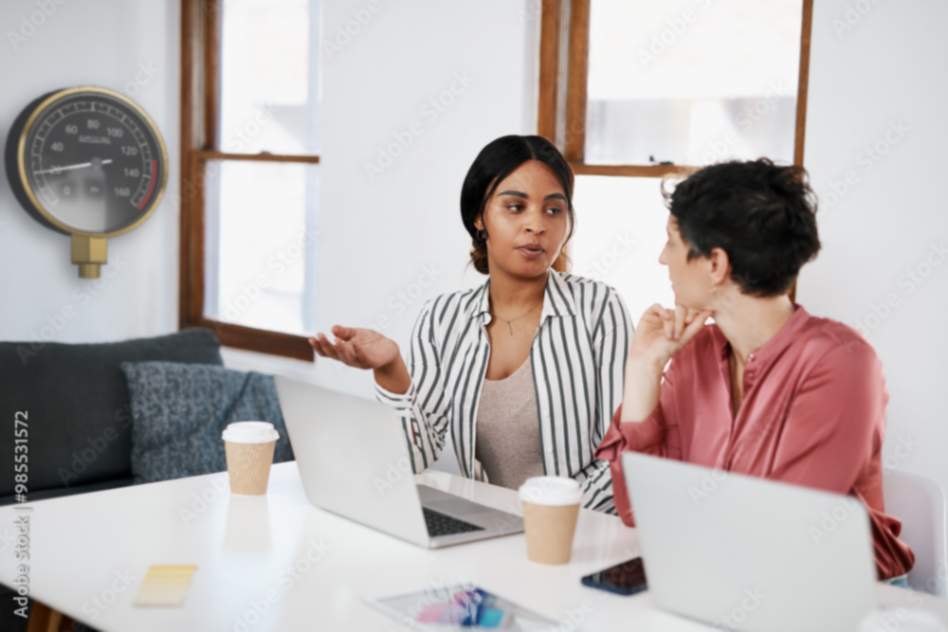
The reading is 20psi
